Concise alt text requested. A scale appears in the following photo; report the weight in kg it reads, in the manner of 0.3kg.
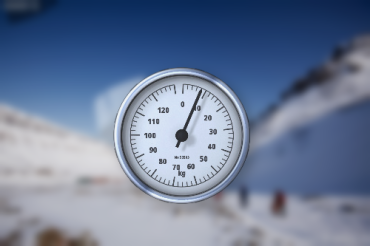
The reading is 8kg
